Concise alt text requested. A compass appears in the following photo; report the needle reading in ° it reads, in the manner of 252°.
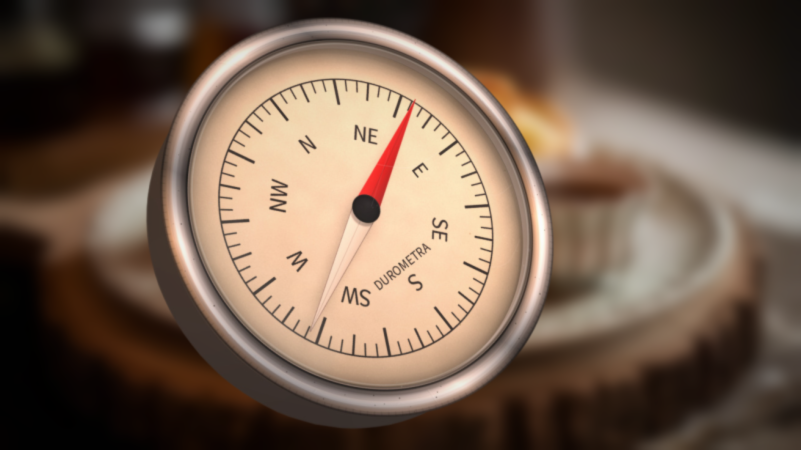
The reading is 65°
